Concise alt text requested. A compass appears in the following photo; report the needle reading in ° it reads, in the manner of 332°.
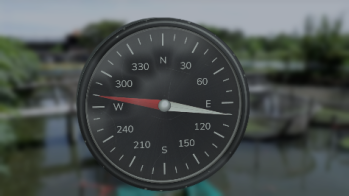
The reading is 280°
